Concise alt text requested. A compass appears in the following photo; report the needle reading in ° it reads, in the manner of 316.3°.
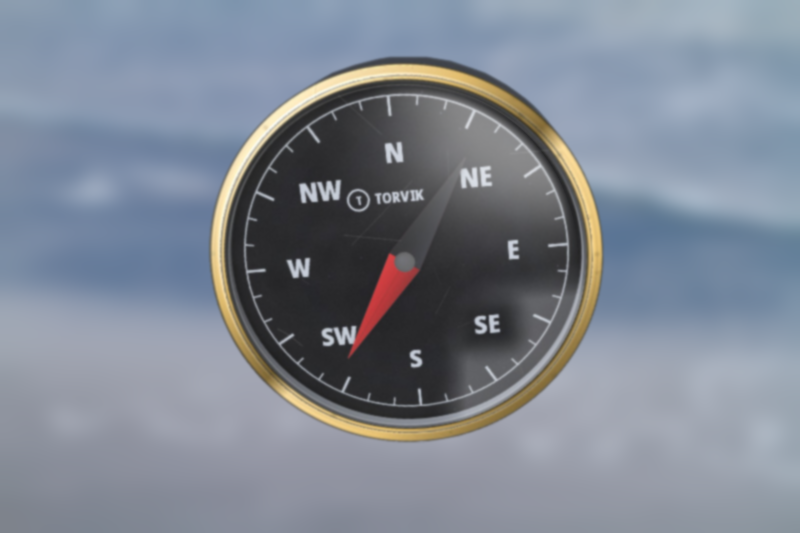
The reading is 215°
